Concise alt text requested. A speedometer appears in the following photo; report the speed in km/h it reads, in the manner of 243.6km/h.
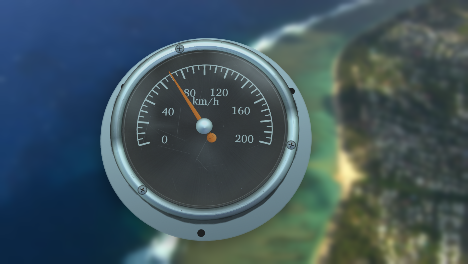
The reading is 70km/h
